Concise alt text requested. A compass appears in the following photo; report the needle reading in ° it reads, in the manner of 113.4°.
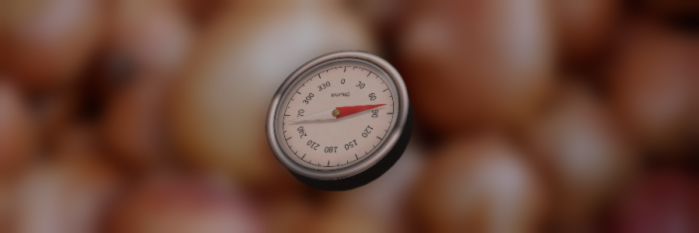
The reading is 80°
